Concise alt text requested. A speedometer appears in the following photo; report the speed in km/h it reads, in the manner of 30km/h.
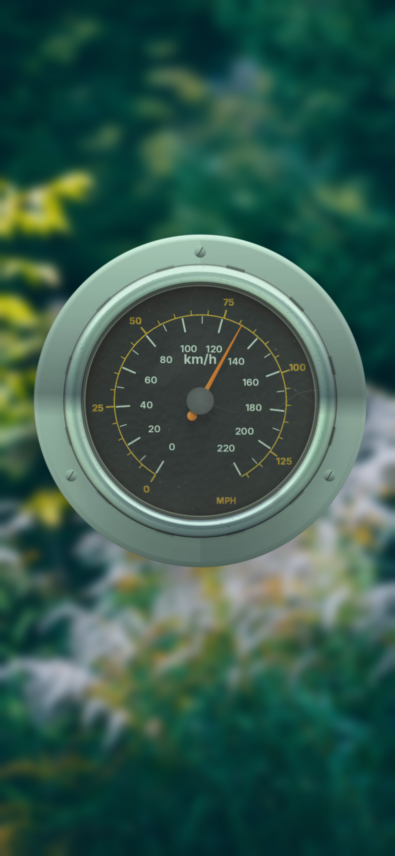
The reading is 130km/h
